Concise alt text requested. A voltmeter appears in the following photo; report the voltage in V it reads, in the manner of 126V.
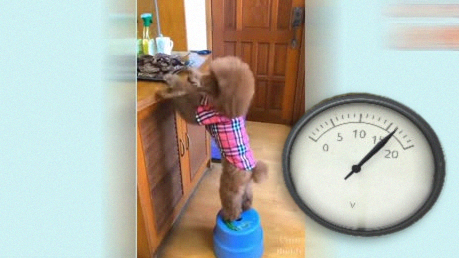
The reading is 16V
